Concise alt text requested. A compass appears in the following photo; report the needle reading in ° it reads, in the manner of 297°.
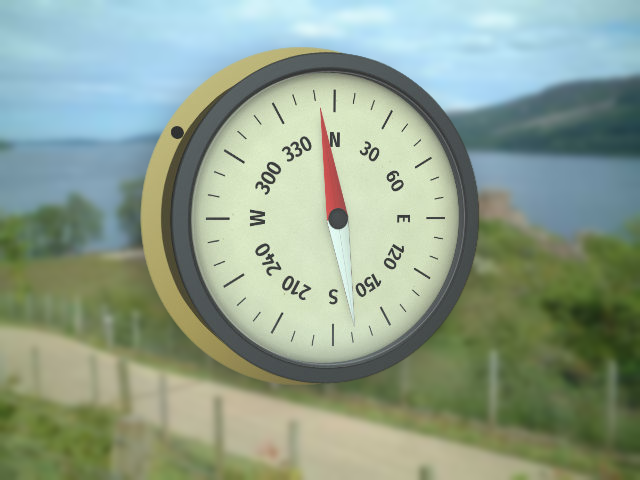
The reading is 350°
